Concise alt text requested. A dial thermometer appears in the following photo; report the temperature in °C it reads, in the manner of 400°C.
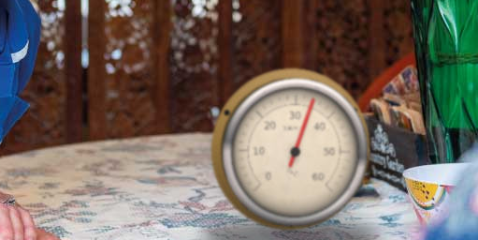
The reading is 34°C
